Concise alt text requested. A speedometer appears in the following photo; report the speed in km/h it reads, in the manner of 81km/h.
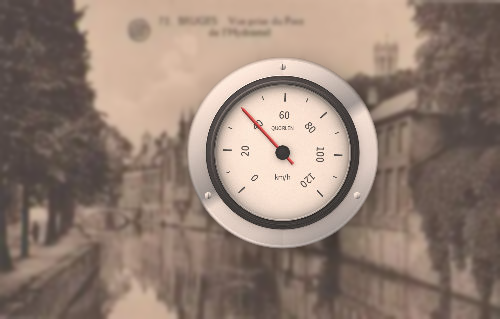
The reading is 40km/h
